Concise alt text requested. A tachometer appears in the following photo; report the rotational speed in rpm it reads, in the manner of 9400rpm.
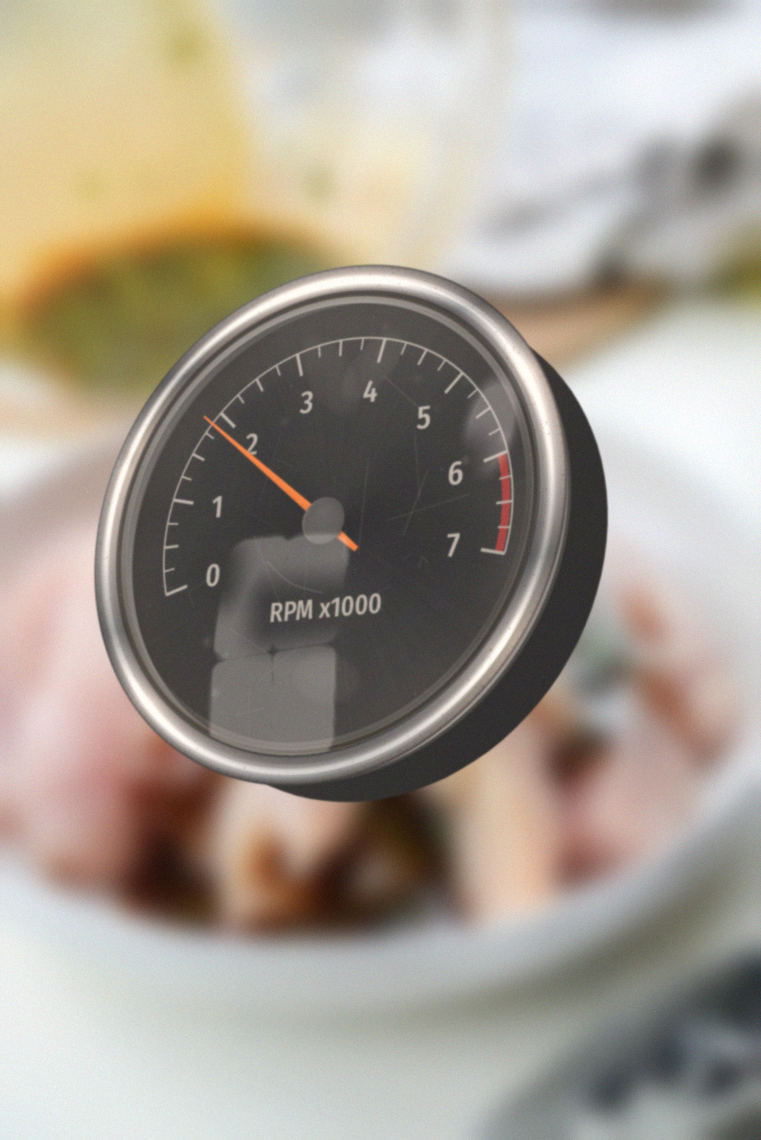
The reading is 1875rpm
